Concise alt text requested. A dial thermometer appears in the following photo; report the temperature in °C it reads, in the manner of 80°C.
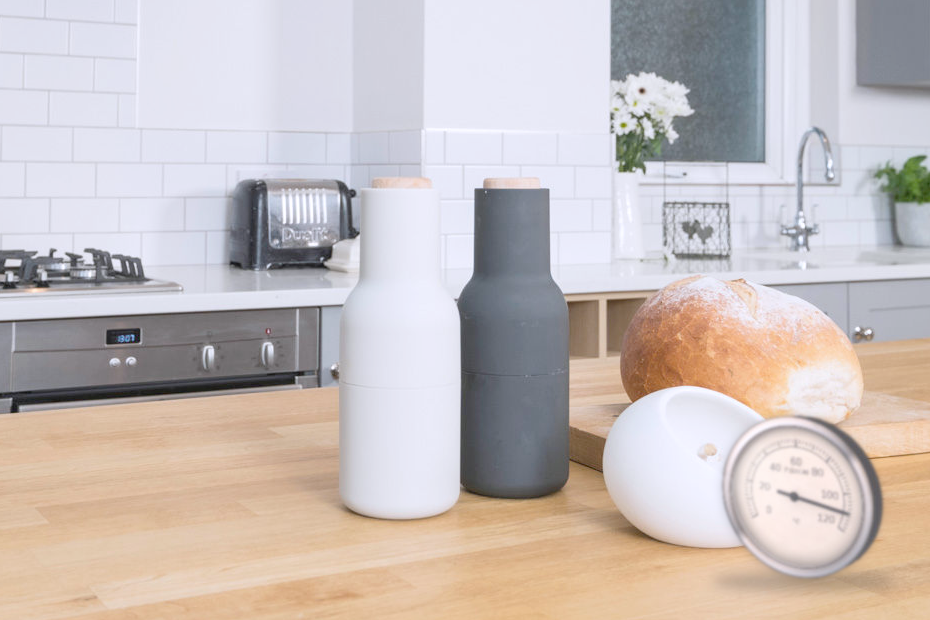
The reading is 110°C
